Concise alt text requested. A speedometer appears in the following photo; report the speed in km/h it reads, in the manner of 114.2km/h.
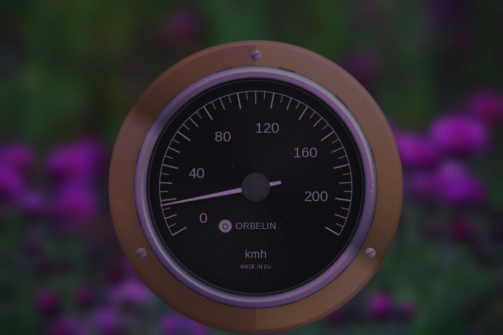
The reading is 17.5km/h
